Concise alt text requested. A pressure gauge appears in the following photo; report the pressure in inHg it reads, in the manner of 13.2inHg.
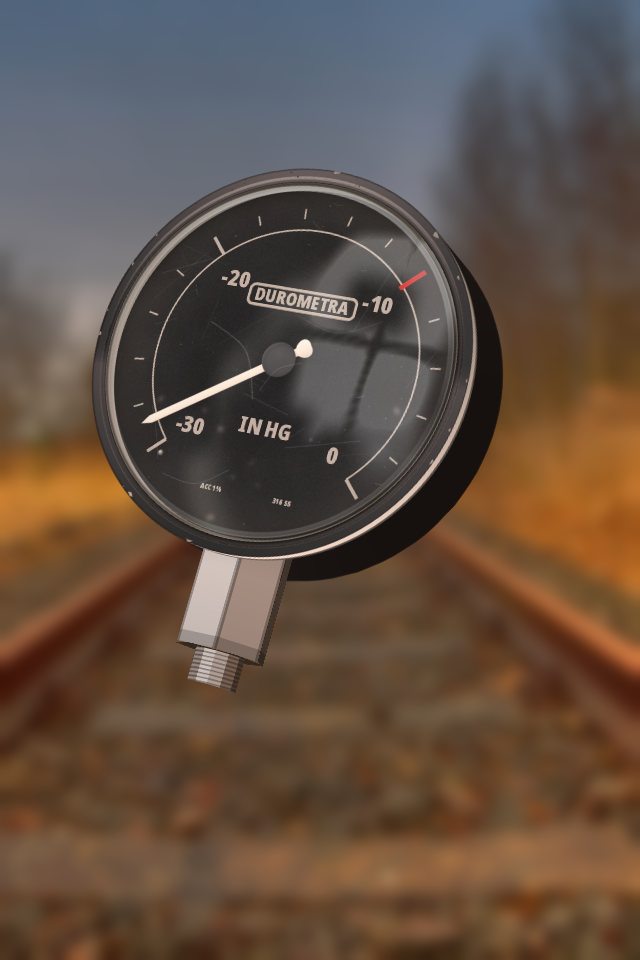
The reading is -29inHg
